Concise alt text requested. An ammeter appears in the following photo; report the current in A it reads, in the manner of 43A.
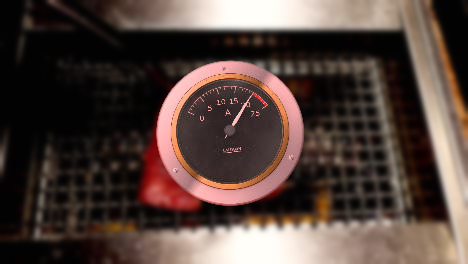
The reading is 20A
